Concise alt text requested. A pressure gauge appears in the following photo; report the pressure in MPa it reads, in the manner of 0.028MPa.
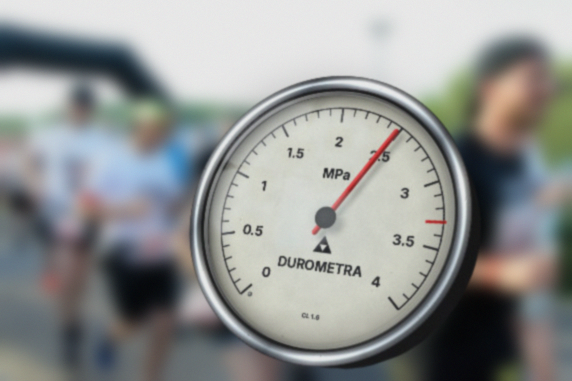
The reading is 2.5MPa
